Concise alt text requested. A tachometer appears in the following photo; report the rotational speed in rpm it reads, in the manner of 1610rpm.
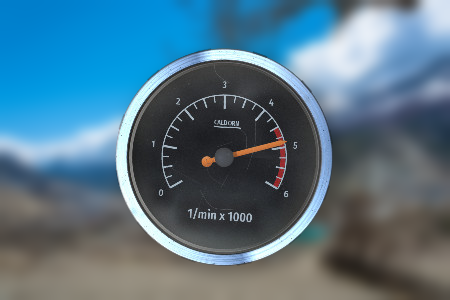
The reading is 4875rpm
